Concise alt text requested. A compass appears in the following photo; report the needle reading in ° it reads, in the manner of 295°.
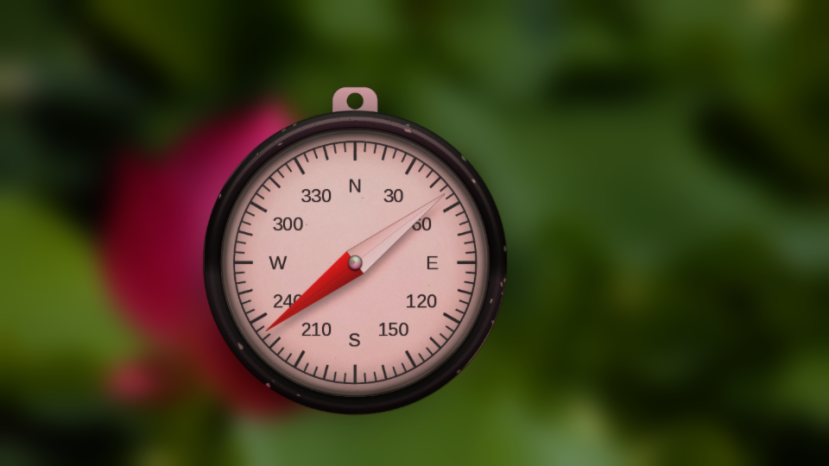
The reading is 232.5°
